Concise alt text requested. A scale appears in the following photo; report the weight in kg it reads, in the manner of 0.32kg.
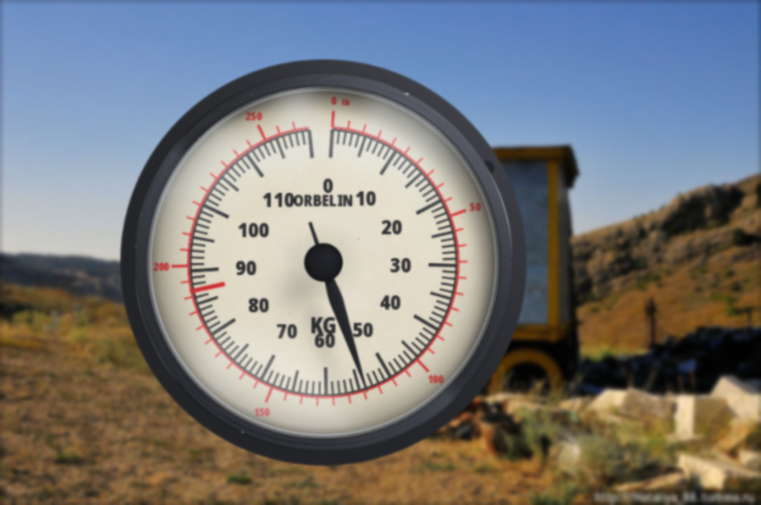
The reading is 54kg
